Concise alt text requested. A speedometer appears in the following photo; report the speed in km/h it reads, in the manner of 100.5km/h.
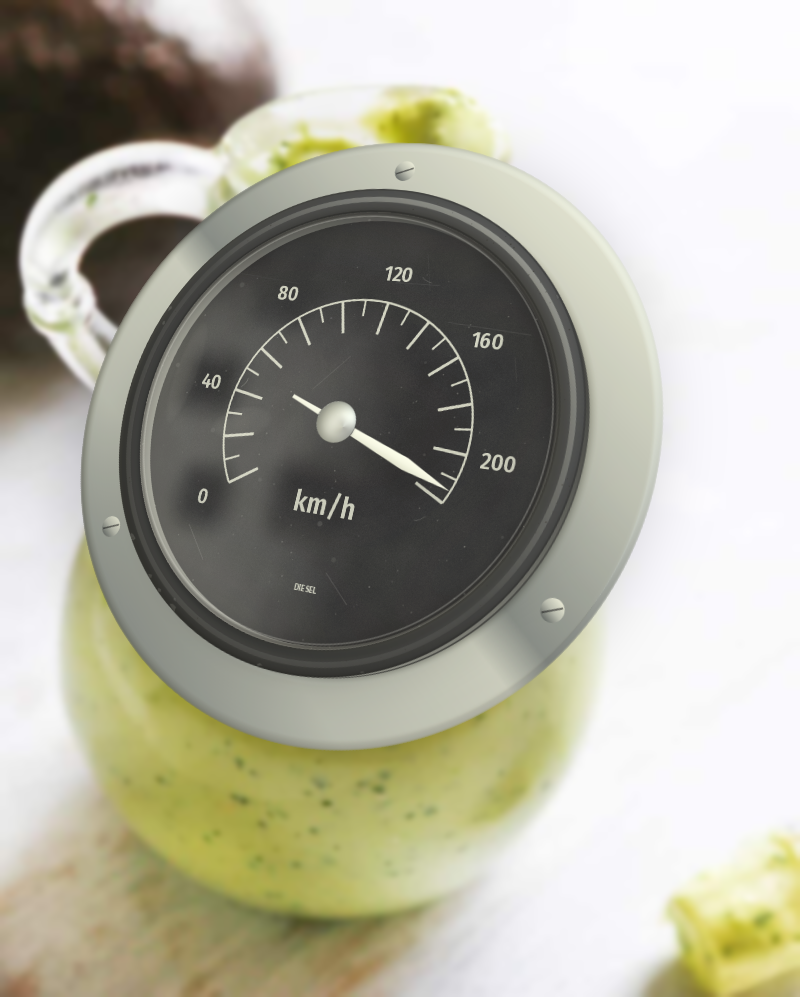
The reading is 215km/h
